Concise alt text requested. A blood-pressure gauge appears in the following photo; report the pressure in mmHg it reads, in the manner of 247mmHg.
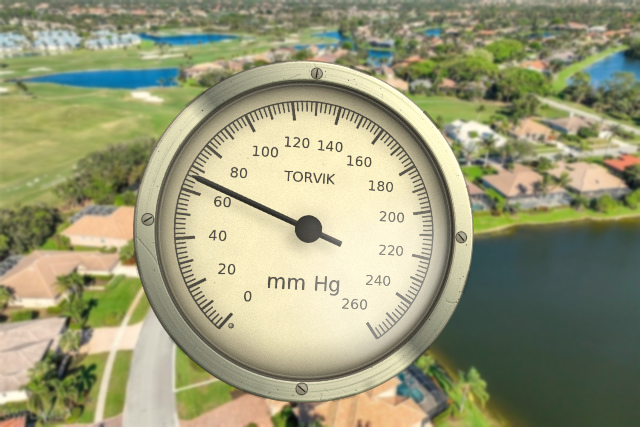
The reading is 66mmHg
